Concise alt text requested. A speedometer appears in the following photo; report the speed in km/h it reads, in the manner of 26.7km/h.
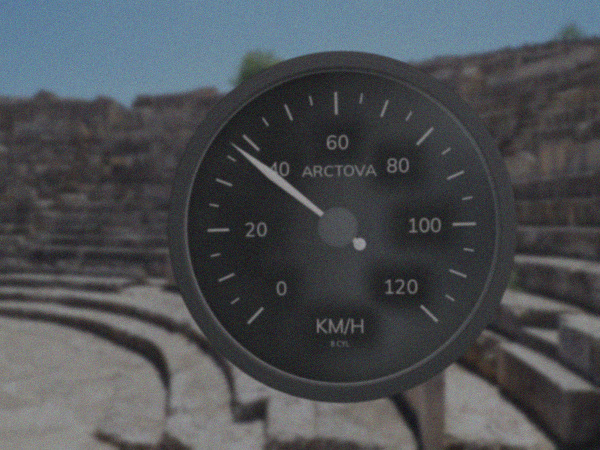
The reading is 37.5km/h
